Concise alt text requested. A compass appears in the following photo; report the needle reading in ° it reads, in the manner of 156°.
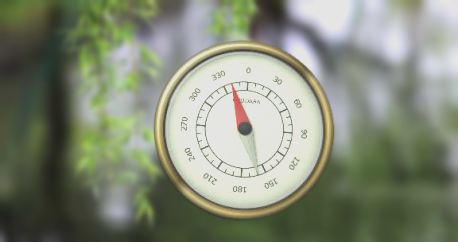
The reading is 340°
